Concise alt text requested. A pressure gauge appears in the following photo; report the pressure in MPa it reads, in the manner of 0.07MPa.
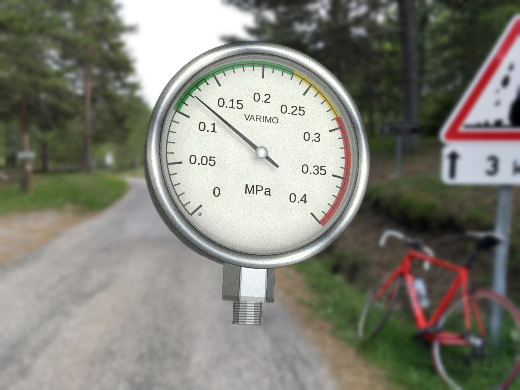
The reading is 0.12MPa
